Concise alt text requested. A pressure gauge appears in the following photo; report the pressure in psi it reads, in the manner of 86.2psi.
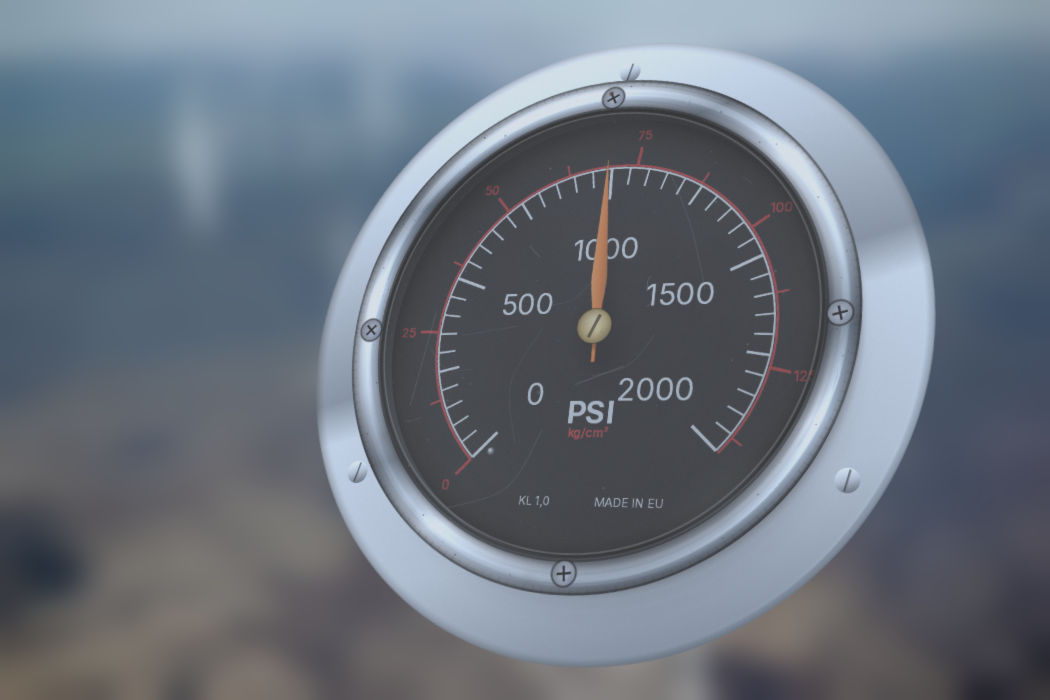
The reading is 1000psi
